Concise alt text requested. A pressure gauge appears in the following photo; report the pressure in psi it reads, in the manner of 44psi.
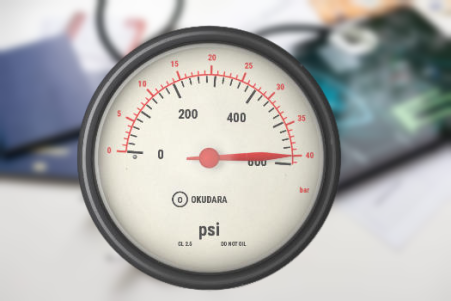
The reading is 580psi
